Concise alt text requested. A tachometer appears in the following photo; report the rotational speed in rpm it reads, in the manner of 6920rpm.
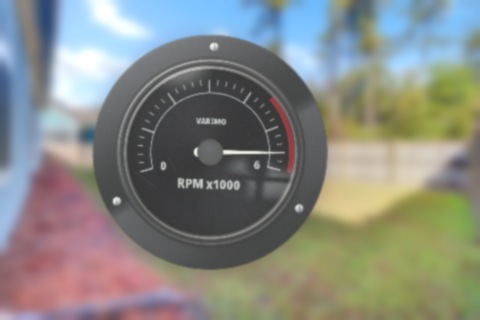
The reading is 5600rpm
